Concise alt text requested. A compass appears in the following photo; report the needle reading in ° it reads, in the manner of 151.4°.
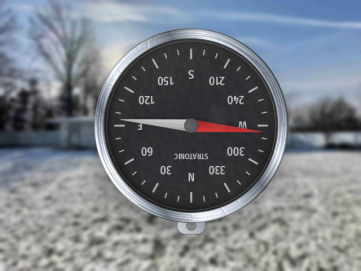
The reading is 275°
